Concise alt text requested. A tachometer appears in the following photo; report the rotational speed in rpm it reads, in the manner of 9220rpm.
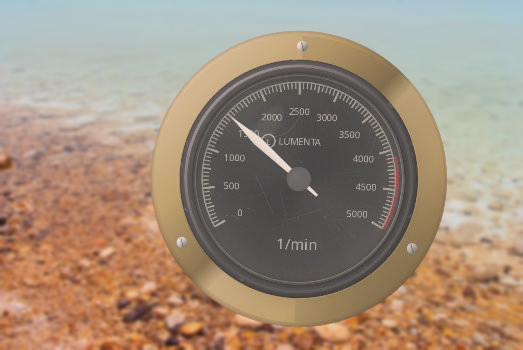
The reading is 1500rpm
